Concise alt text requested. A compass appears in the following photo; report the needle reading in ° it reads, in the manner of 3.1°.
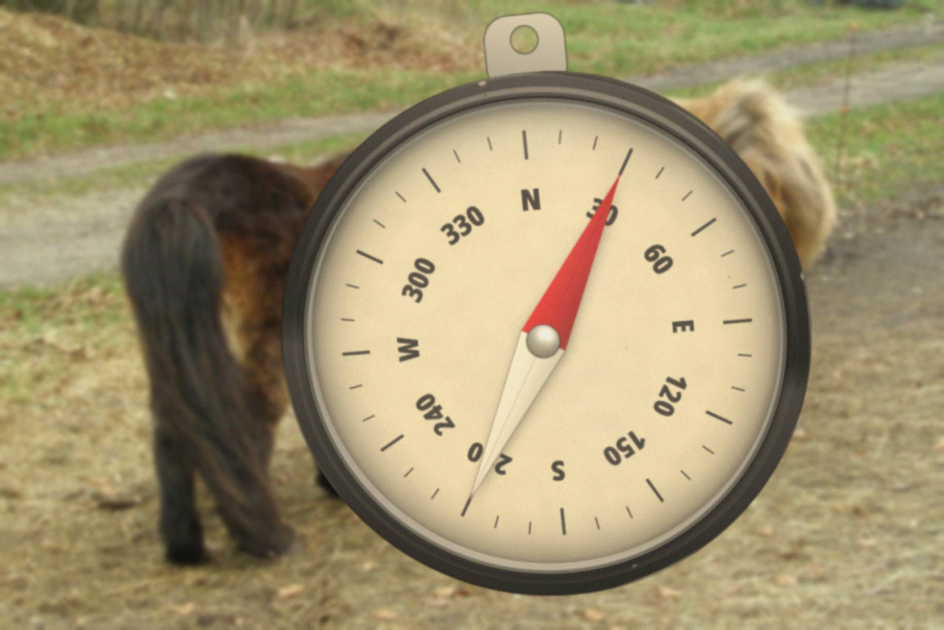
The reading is 30°
